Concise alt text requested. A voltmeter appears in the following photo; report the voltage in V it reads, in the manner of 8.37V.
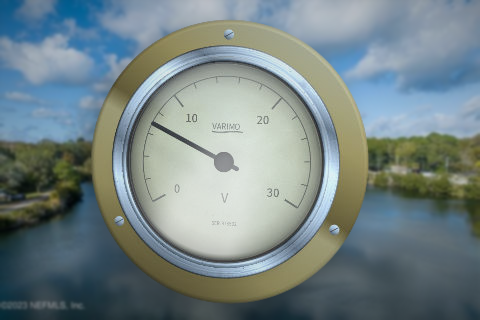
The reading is 7V
